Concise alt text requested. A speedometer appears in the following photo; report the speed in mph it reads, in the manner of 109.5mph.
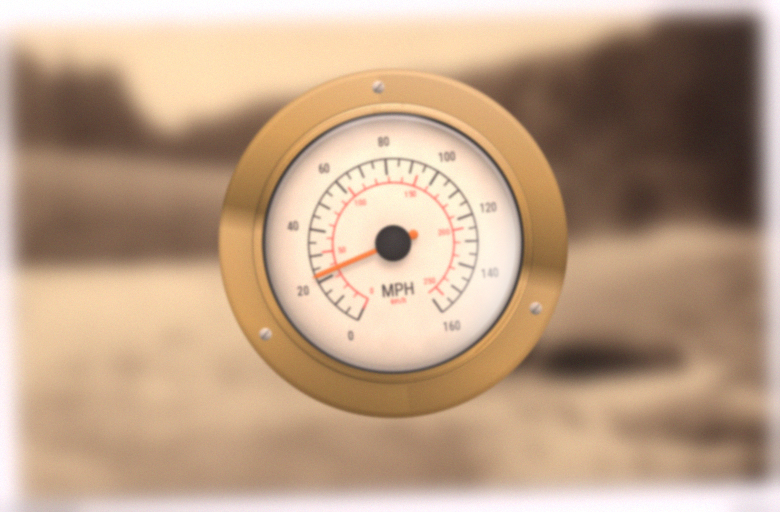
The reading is 22.5mph
